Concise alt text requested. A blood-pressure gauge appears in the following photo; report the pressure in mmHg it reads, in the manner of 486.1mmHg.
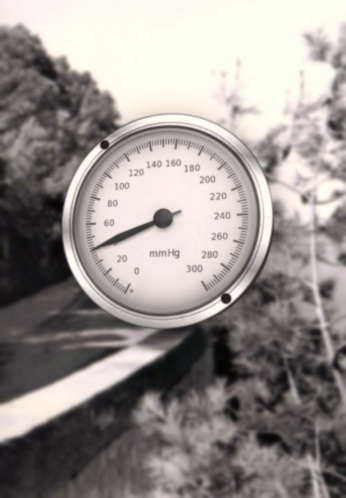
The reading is 40mmHg
